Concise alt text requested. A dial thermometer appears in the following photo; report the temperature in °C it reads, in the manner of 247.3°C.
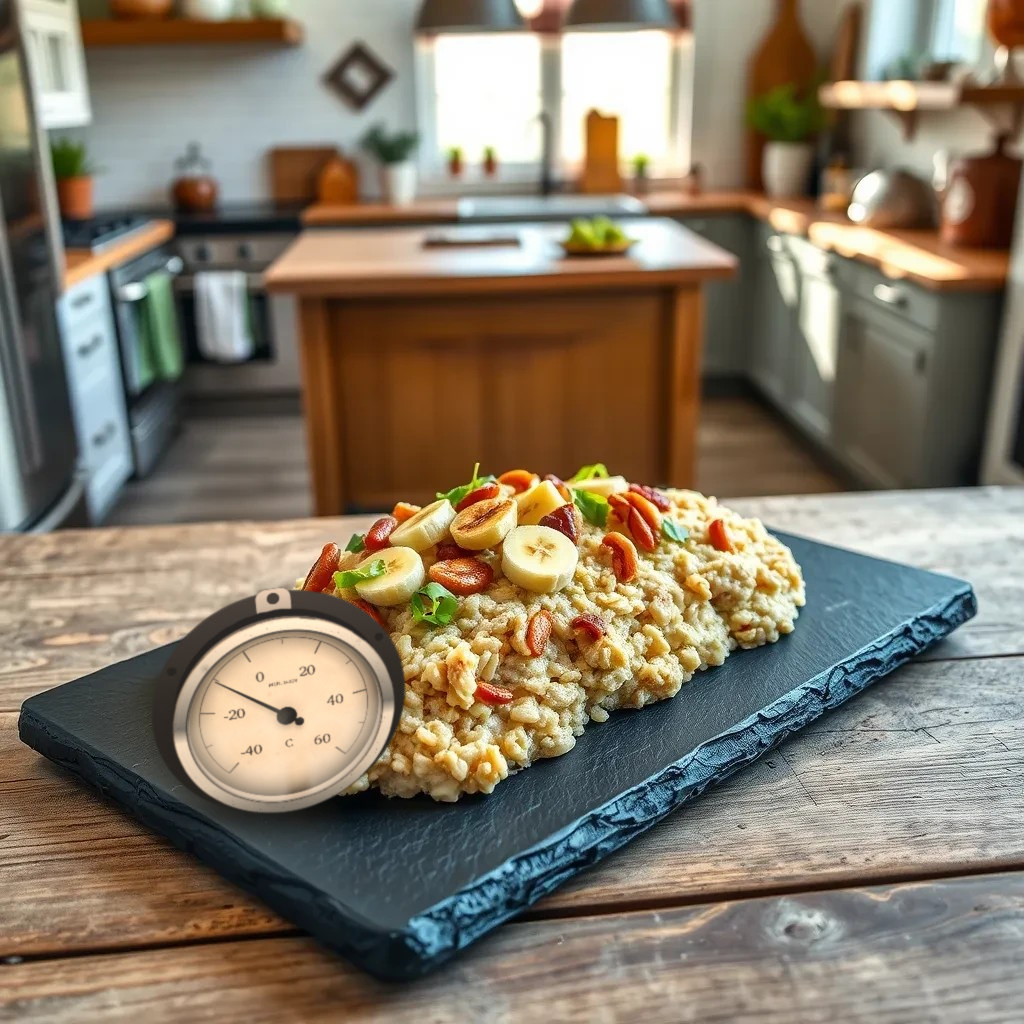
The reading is -10°C
